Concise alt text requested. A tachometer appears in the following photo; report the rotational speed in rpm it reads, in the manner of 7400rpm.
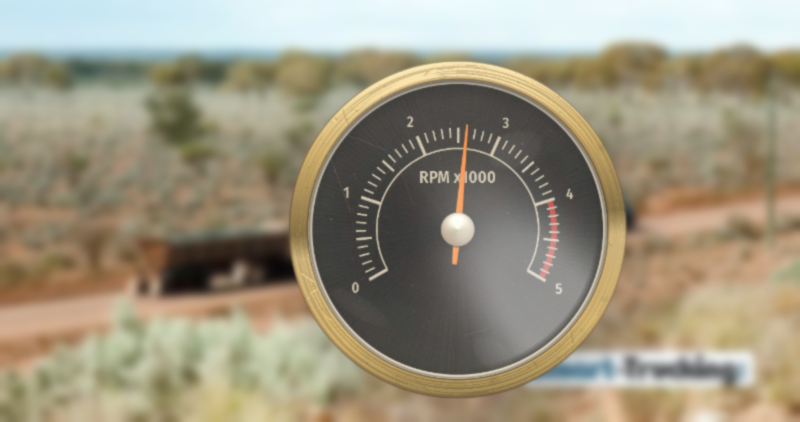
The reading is 2600rpm
